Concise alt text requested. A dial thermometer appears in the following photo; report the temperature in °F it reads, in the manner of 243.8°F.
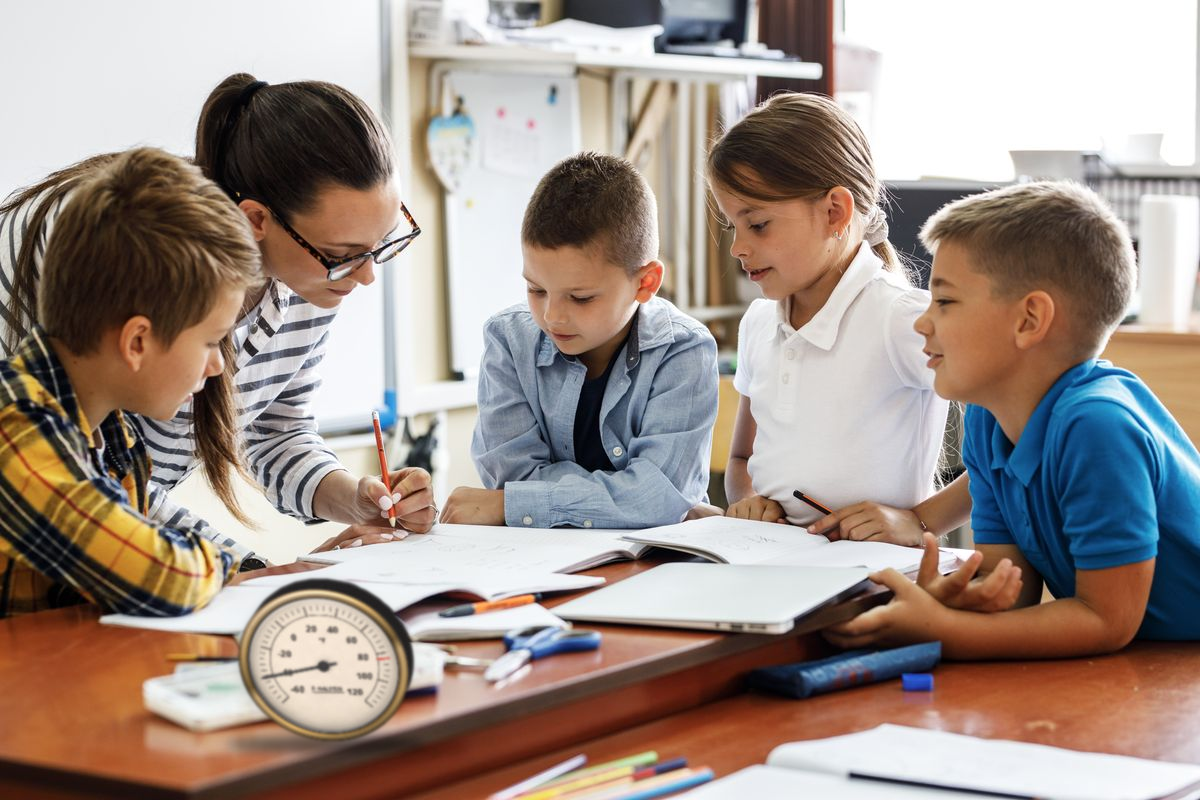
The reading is -40°F
